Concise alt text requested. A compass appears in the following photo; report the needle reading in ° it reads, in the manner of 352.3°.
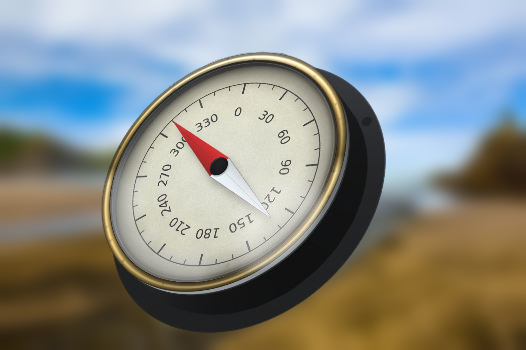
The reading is 310°
